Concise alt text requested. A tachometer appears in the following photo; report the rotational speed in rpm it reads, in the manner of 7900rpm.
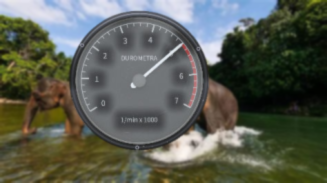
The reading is 5000rpm
